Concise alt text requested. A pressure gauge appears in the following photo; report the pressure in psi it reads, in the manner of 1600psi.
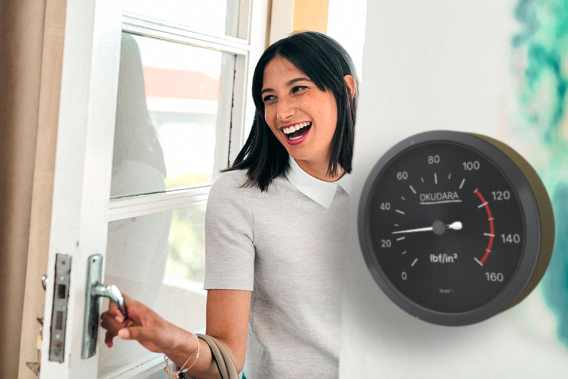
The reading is 25psi
